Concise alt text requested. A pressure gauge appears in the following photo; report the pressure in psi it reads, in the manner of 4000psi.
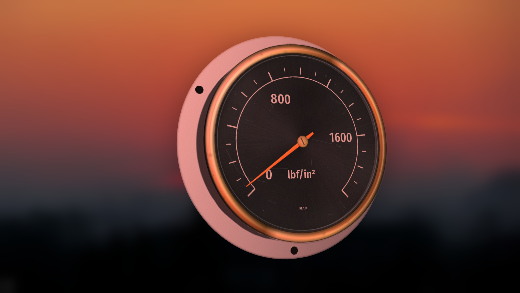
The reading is 50psi
